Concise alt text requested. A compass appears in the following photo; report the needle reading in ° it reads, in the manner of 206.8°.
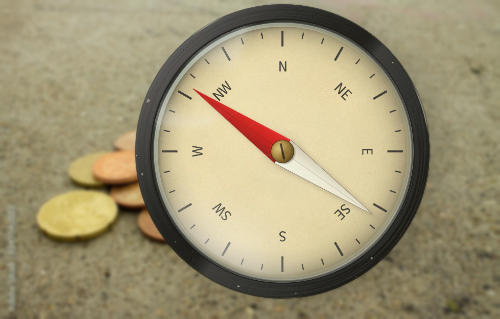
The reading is 305°
